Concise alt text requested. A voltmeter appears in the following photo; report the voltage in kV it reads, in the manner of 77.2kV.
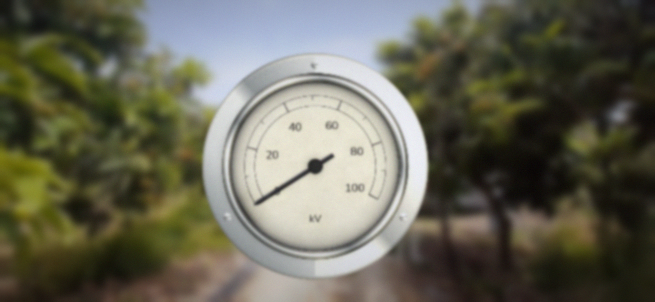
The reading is 0kV
